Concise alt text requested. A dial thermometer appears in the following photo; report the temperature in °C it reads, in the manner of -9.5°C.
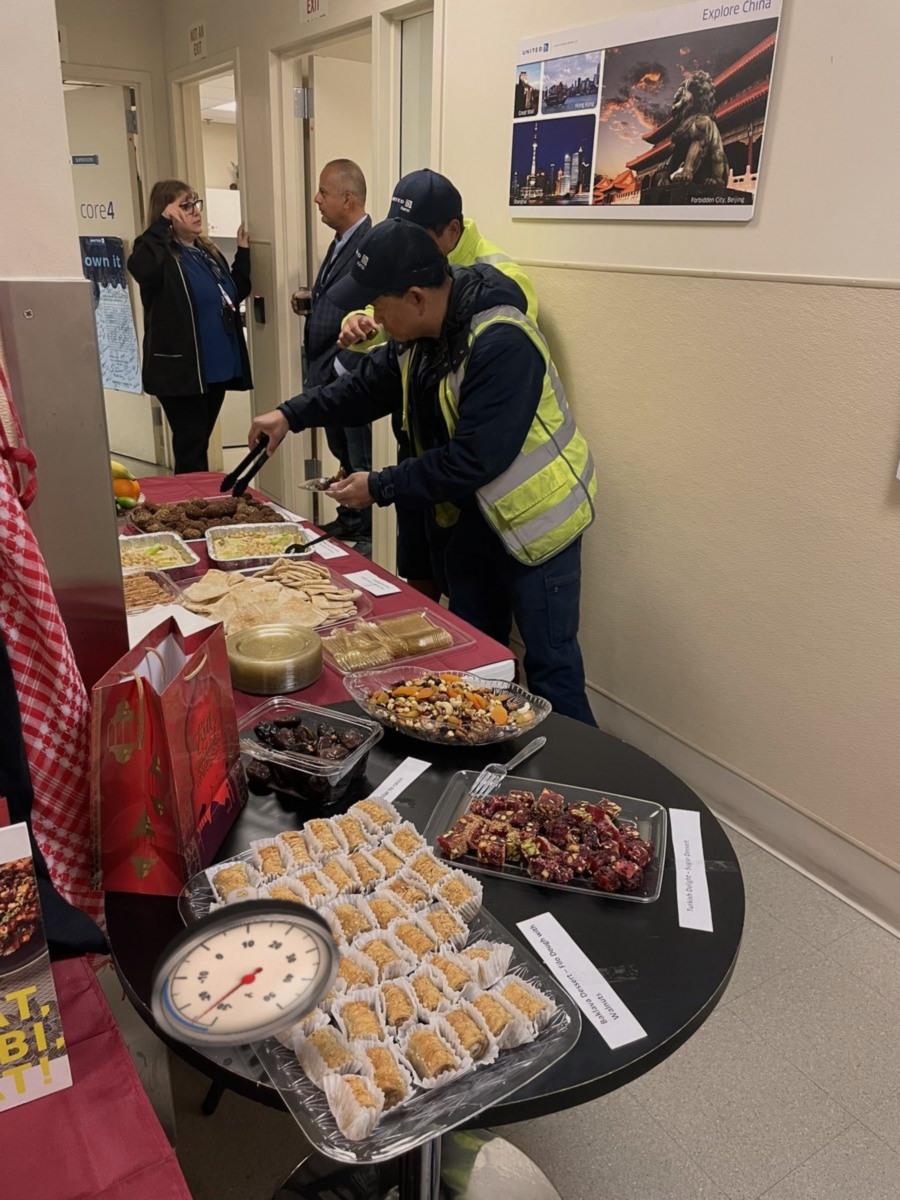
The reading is -25°C
